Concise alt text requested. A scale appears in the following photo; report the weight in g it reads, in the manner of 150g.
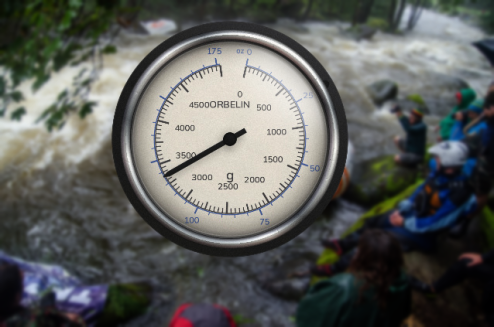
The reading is 3350g
